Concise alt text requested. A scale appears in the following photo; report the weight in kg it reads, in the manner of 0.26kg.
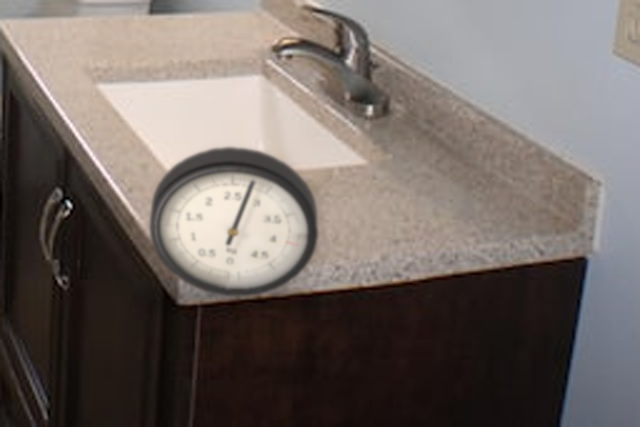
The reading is 2.75kg
